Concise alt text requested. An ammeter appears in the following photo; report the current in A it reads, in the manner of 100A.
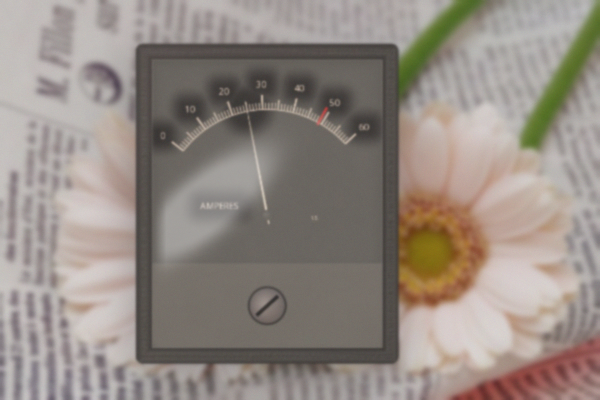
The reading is 25A
